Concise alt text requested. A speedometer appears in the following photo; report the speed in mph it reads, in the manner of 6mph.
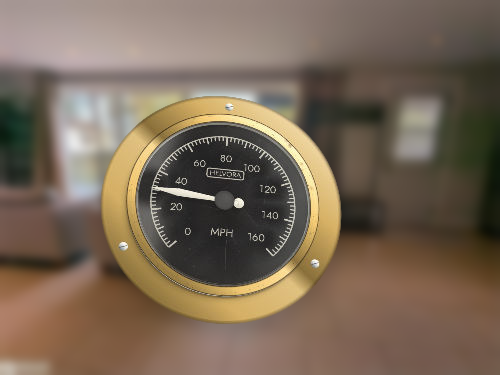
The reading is 30mph
